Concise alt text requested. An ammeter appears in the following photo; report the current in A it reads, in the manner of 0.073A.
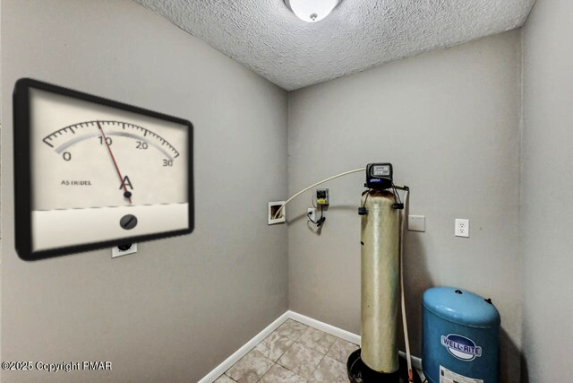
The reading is 10A
